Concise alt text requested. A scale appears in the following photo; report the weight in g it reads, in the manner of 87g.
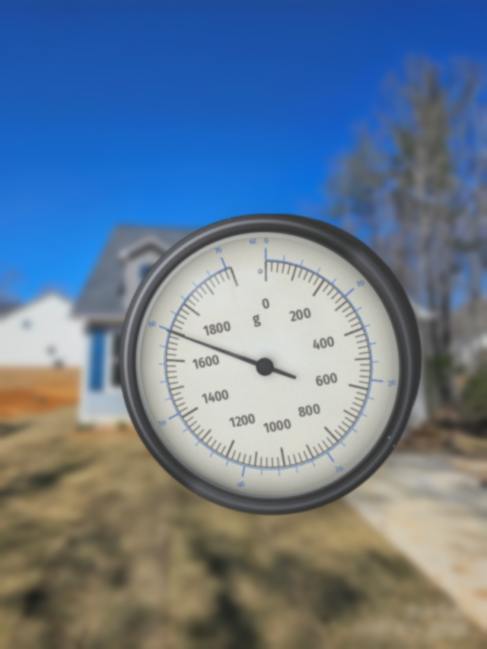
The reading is 1700g
